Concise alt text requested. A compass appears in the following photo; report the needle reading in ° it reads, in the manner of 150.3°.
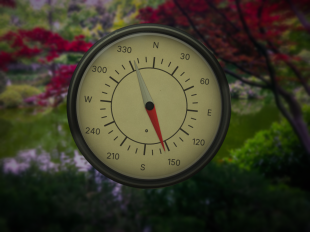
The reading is 155°
